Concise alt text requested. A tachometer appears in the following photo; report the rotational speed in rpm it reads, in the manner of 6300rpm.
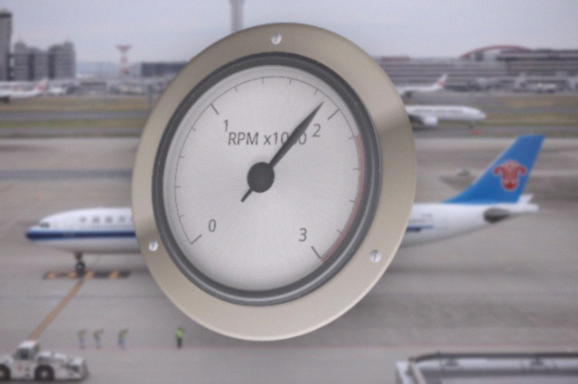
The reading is 1900rpm
